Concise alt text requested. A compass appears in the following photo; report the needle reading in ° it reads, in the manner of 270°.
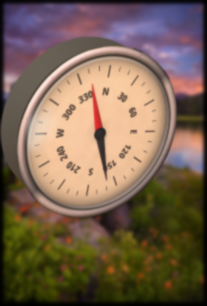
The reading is 340°
